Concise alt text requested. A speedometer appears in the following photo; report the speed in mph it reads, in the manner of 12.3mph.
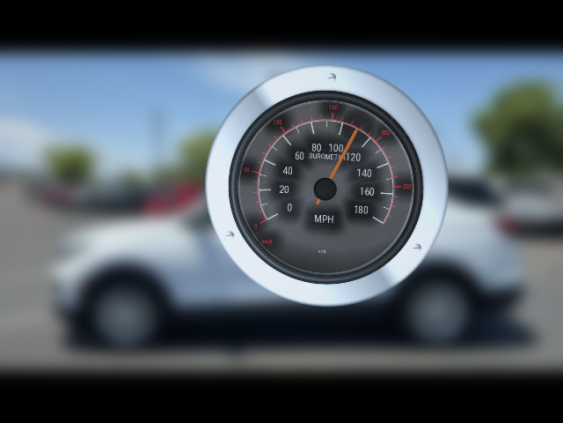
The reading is 110mph
